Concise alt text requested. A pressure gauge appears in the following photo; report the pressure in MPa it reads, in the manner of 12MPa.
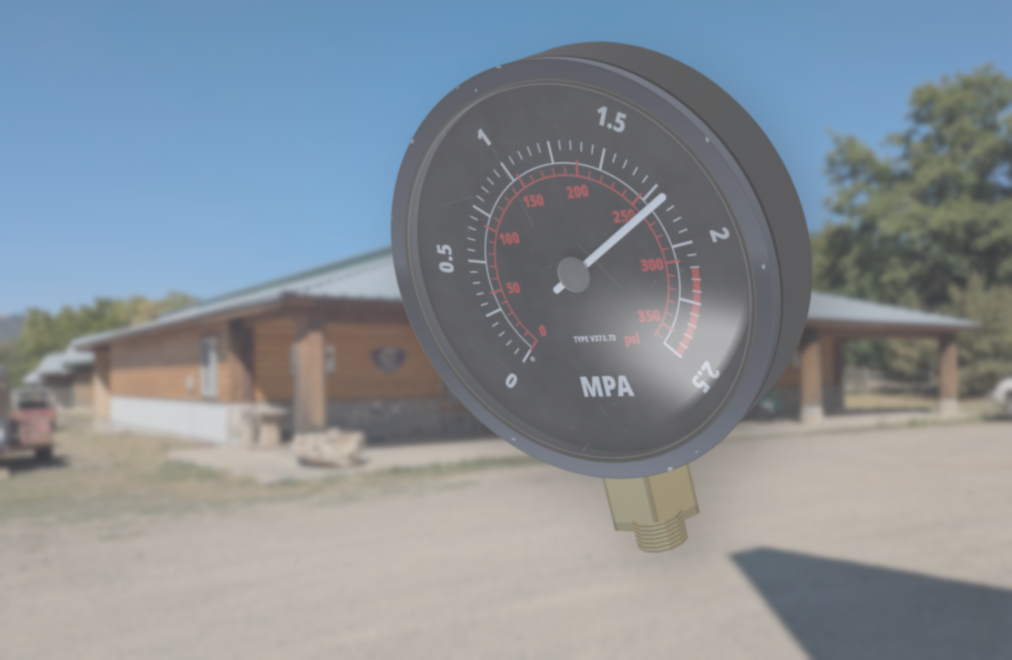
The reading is 1.8MPa
